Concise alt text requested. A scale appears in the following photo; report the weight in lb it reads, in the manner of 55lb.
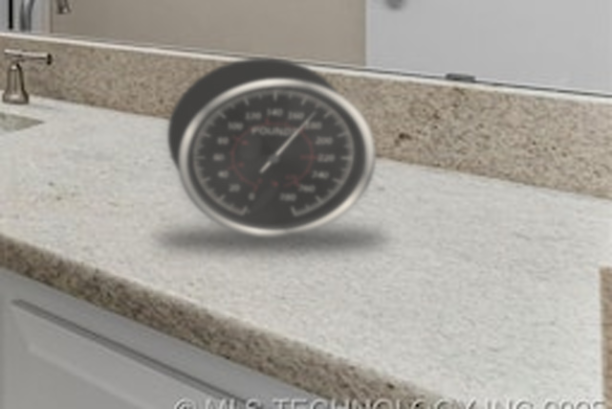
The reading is 170lb
